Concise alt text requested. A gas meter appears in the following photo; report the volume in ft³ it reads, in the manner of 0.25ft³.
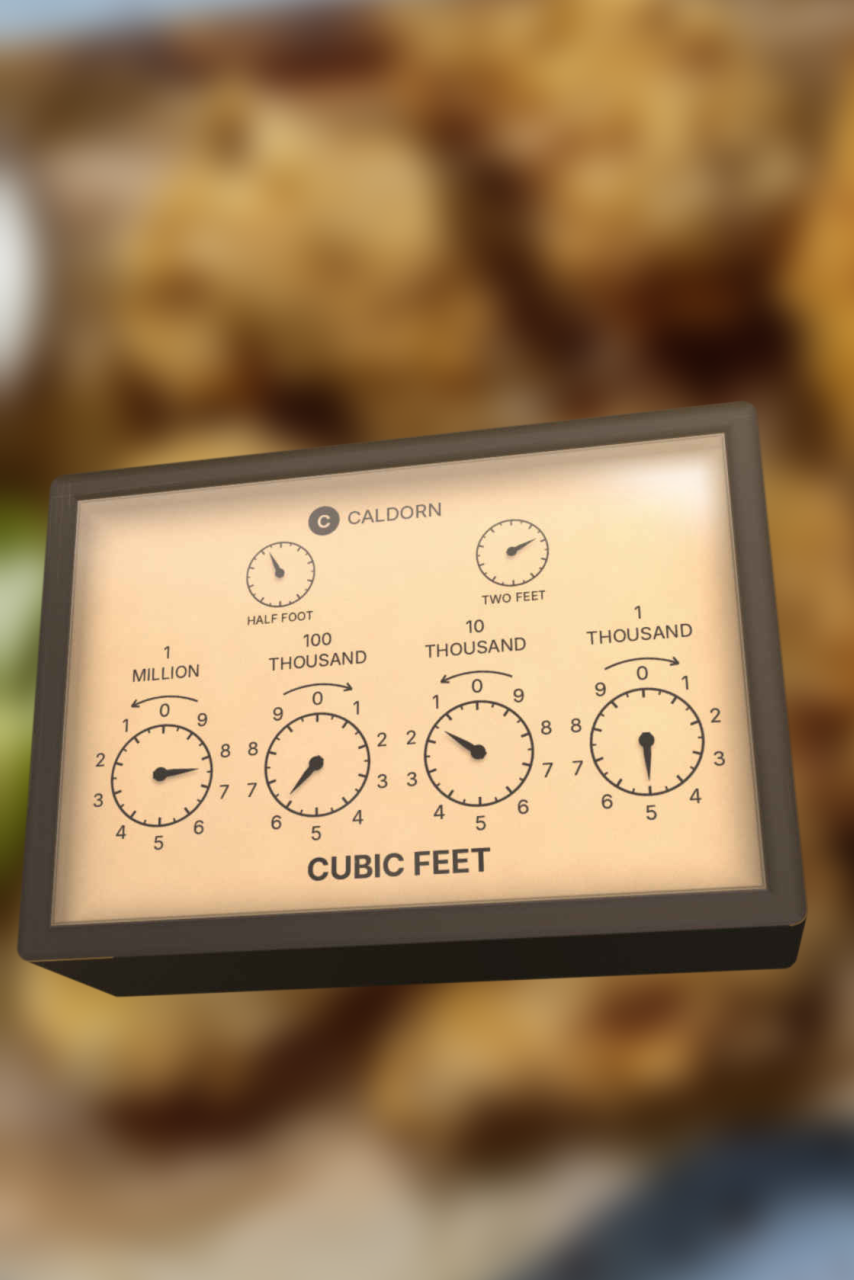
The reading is 761500ft³
